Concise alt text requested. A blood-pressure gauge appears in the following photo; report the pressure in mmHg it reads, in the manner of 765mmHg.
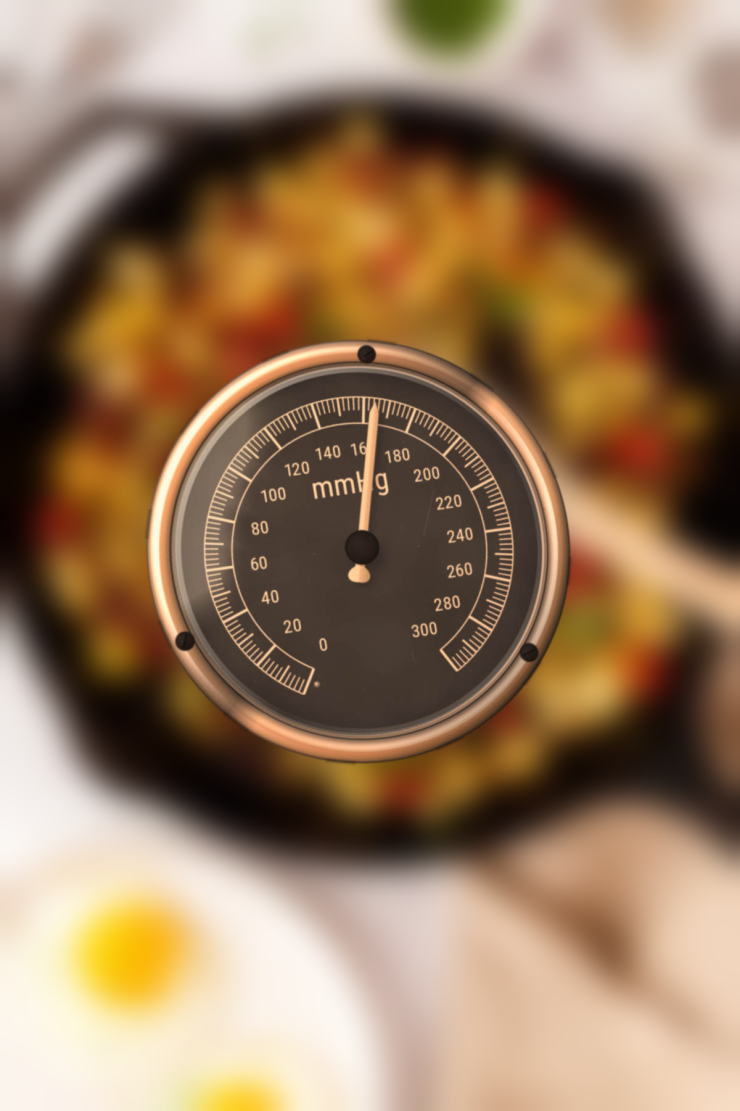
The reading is 164mmHg
